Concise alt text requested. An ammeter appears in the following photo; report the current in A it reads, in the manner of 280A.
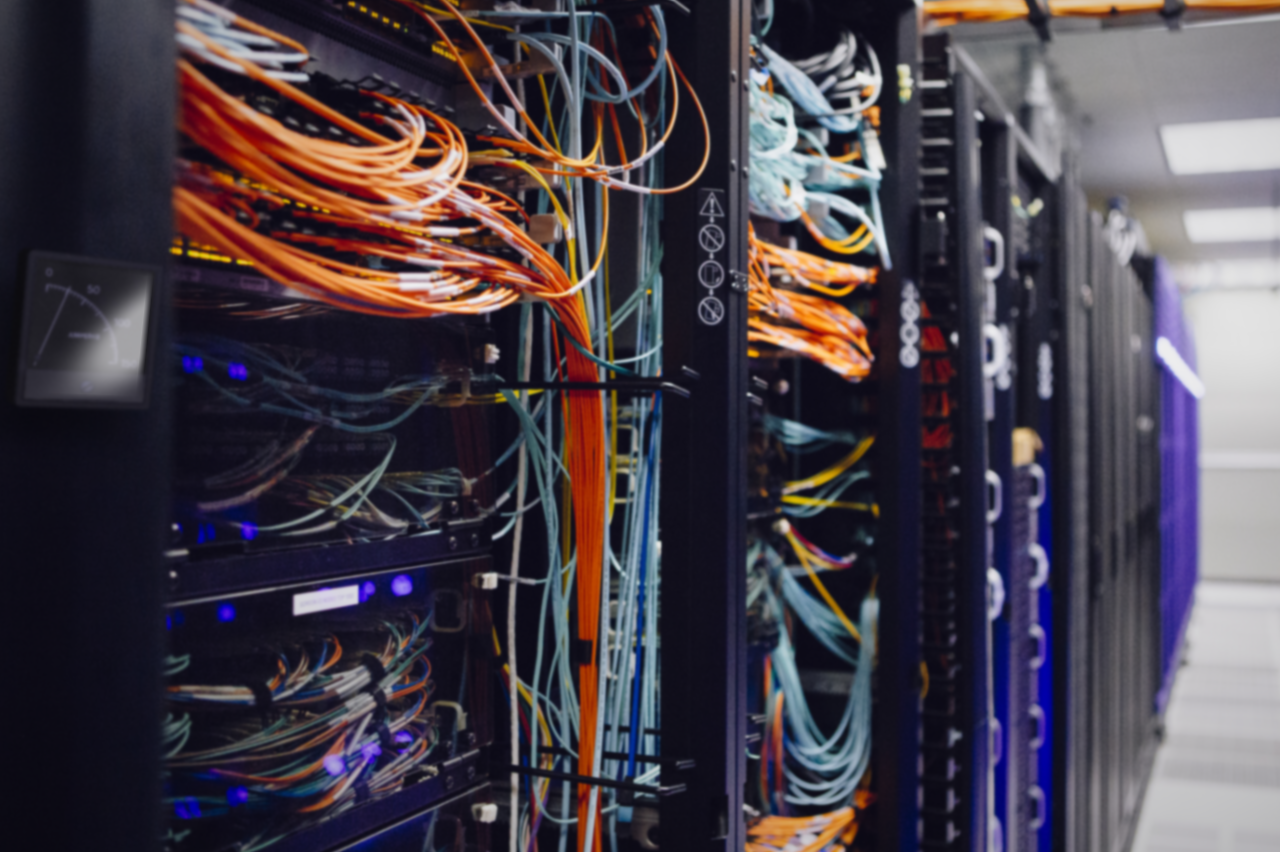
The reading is 25A
